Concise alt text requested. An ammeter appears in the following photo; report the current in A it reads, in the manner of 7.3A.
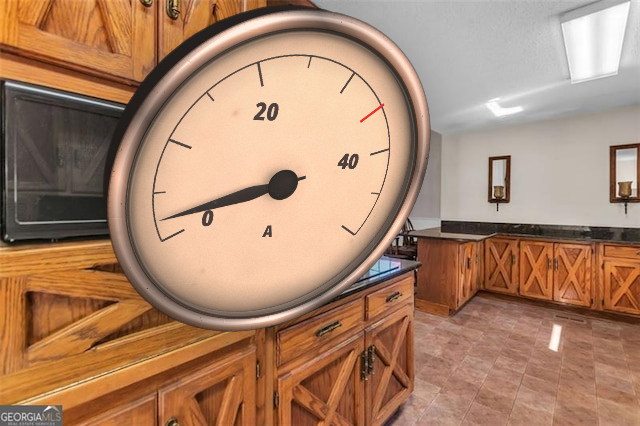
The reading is 2.5A
